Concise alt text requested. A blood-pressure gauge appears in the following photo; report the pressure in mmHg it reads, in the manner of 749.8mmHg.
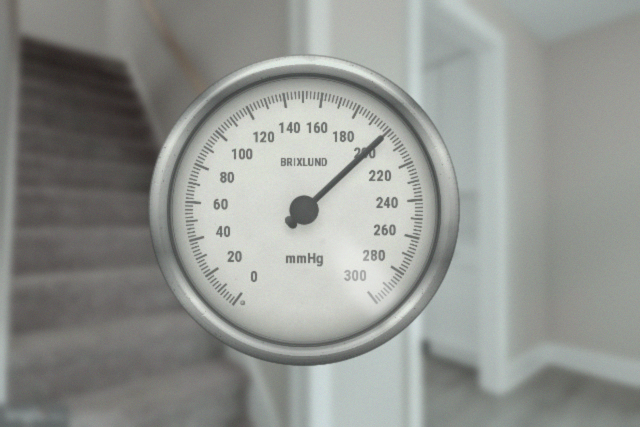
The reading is 200mmHg
